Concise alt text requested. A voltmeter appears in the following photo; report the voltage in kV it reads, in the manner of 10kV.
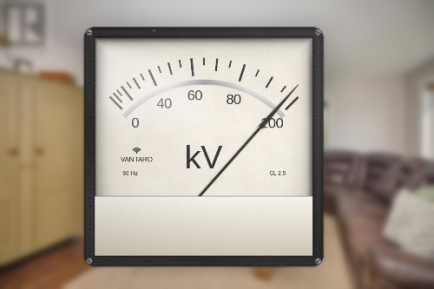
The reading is 97.5kV
